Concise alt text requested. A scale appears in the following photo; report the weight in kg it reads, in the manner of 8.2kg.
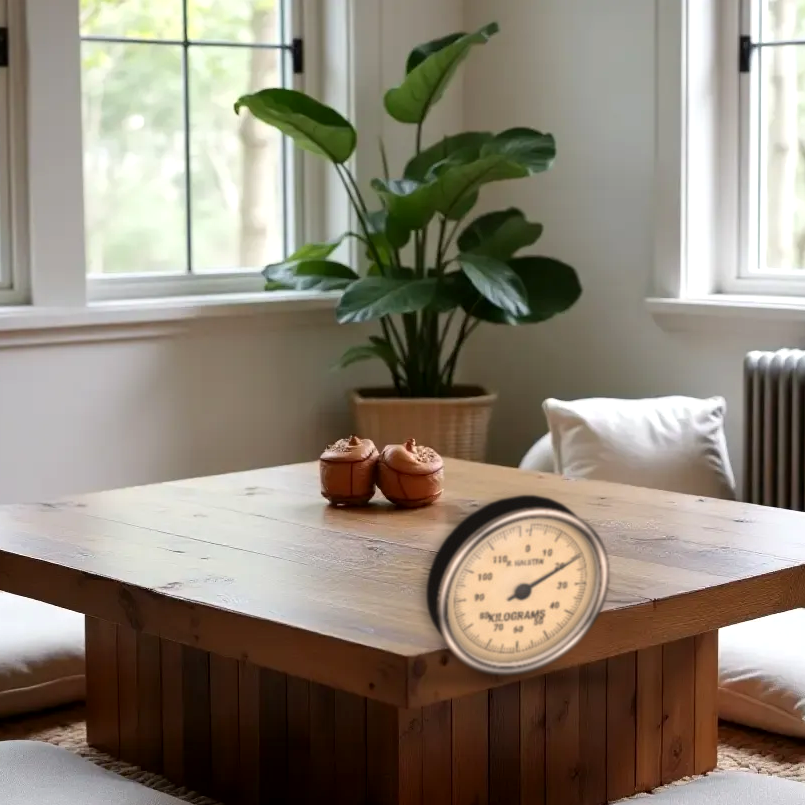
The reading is 20kg
